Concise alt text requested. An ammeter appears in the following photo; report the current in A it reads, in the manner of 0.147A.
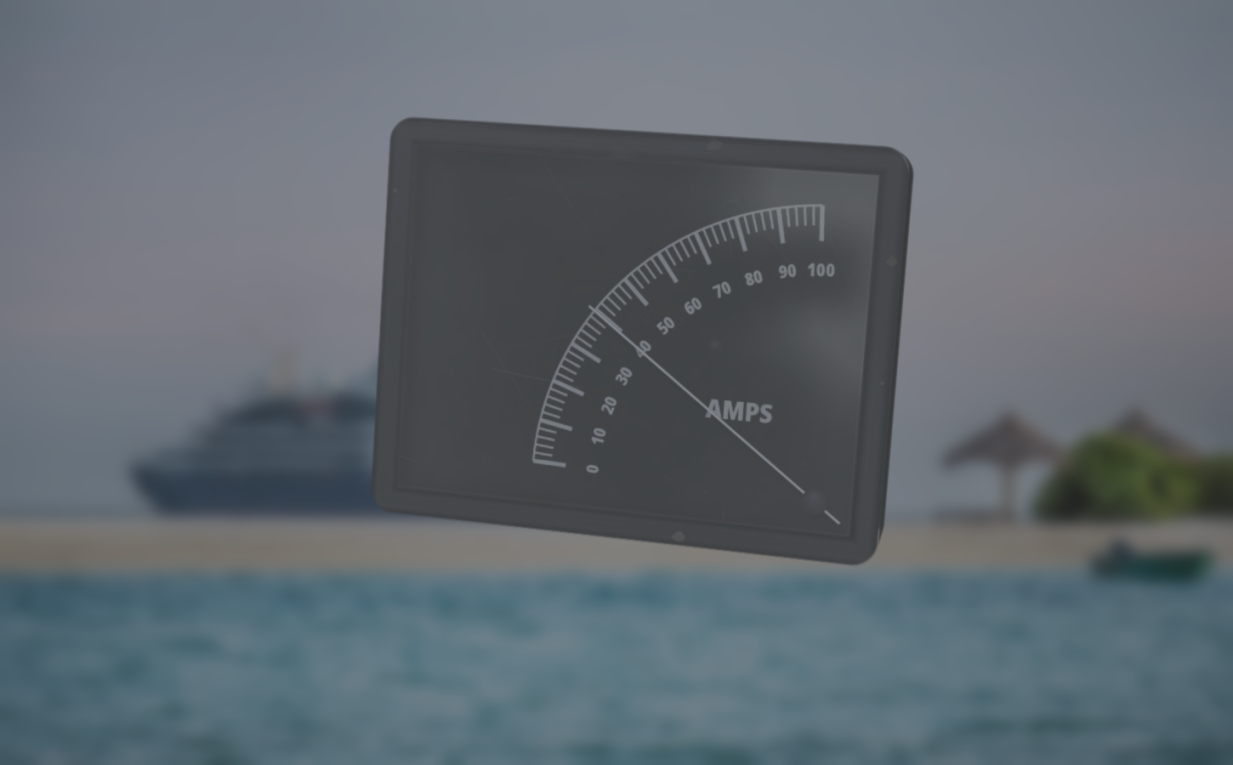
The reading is 40A
